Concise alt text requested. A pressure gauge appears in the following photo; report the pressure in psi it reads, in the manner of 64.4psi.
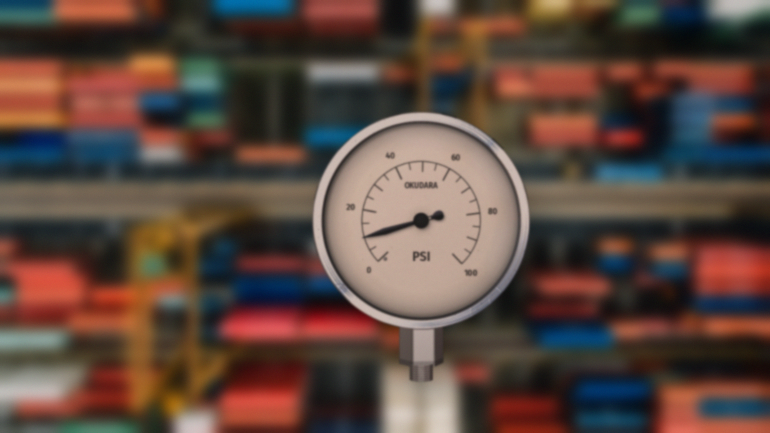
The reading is 10psi
